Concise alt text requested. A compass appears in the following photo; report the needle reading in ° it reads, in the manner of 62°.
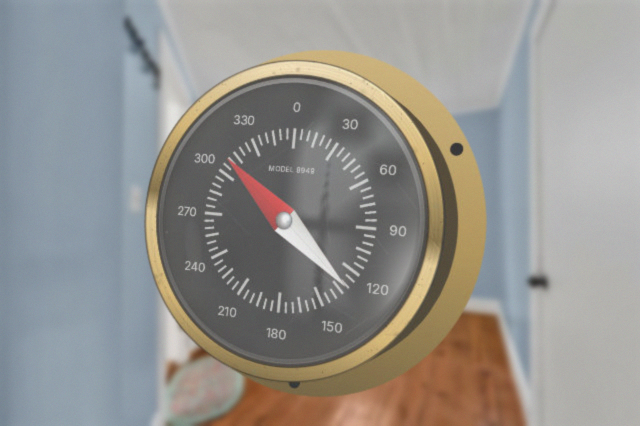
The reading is 310°
